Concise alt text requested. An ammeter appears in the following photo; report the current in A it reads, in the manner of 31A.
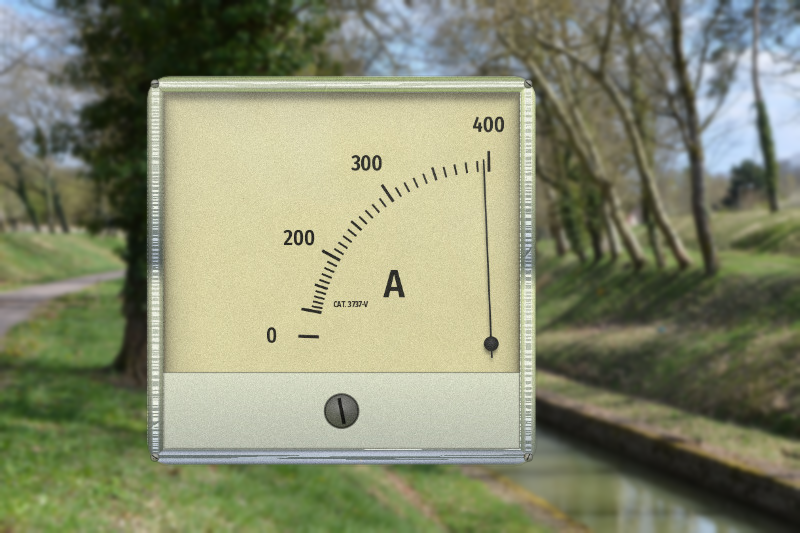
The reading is 395A
